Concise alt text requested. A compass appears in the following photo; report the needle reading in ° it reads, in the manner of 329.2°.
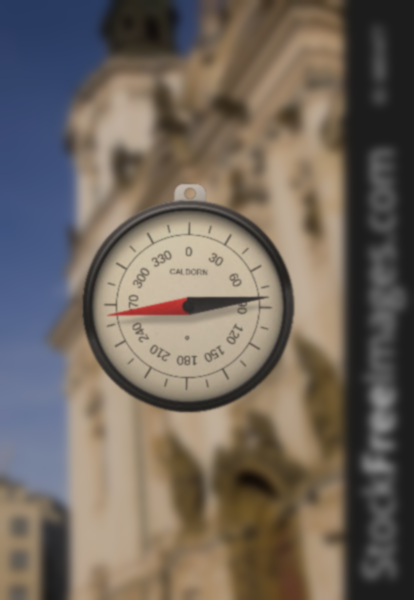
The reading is 262.5°
